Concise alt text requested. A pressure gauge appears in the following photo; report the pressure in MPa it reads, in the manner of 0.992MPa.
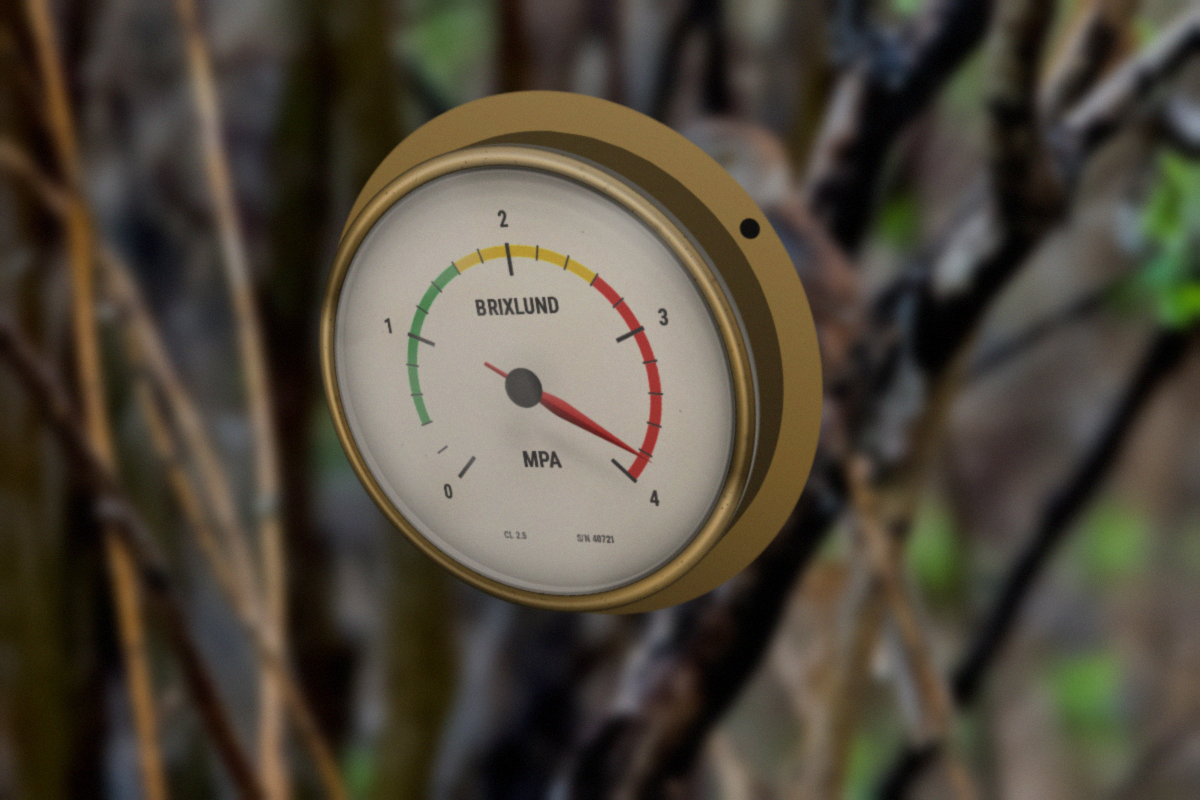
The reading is 3.8MPa
